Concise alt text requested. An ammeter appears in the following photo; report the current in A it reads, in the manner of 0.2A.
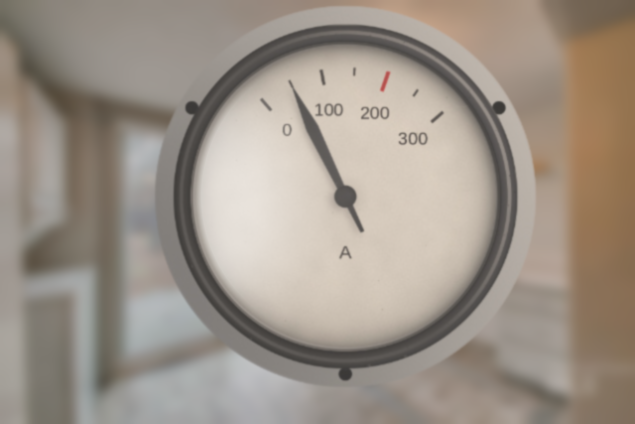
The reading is 50A
